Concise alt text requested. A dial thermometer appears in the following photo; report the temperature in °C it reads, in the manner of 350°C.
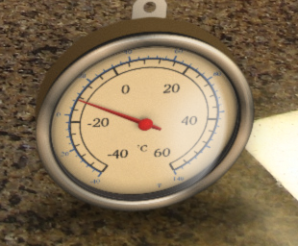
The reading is -12°C
